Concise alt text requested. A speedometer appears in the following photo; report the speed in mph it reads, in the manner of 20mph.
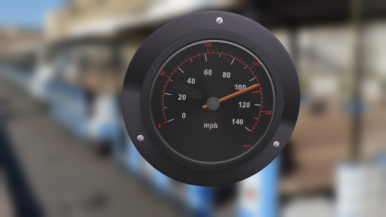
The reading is 105mph
